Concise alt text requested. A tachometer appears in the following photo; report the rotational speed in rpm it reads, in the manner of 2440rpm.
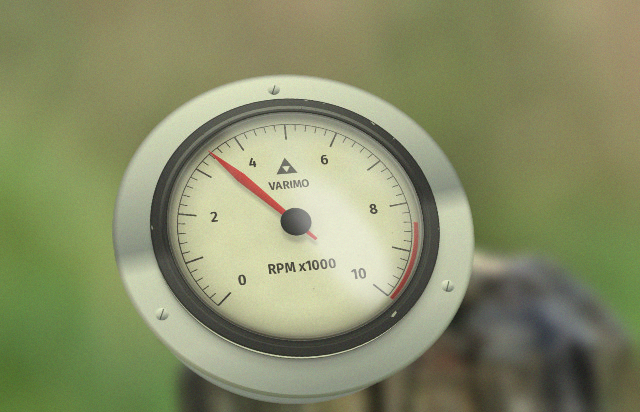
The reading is 3400rpm
